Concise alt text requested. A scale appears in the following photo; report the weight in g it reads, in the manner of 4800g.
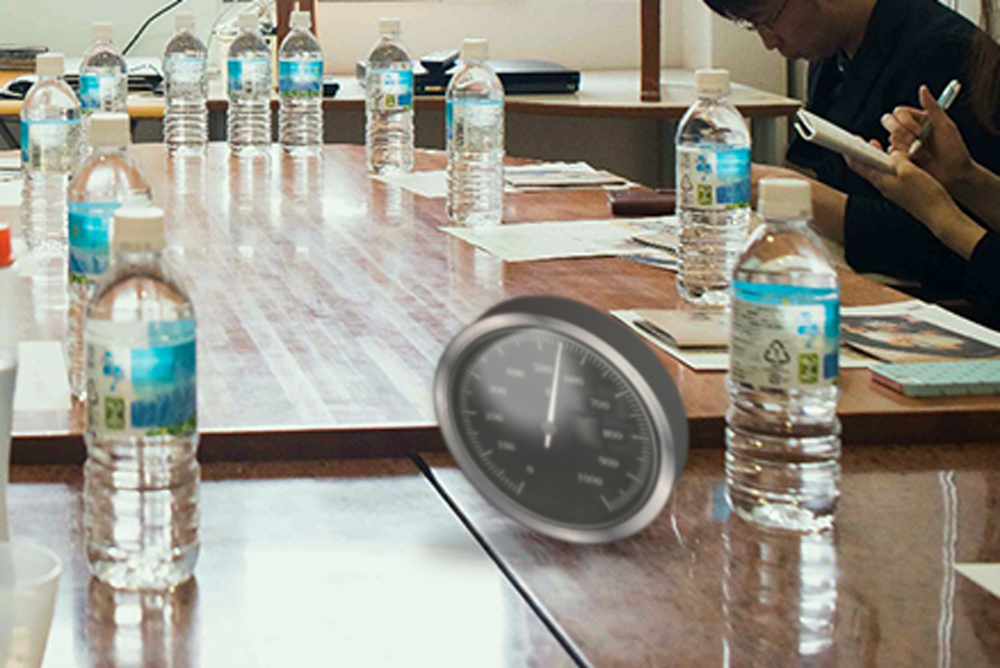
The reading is 550g
